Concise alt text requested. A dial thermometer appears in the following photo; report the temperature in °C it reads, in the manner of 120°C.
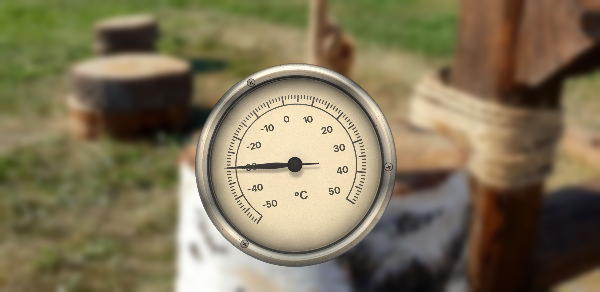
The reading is -30°C
